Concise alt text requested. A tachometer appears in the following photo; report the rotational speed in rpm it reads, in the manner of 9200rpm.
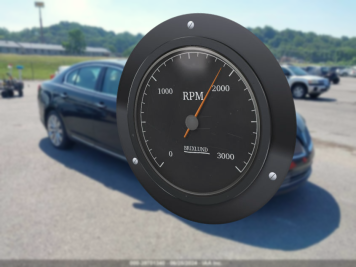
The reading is 1900rpm
